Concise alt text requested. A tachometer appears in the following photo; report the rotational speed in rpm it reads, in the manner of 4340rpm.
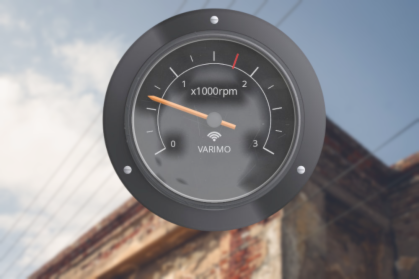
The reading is 625rpm
